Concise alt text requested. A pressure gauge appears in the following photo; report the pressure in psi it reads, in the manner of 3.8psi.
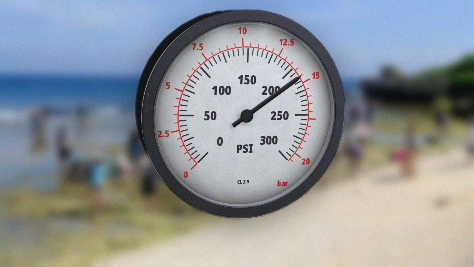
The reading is 210psi
